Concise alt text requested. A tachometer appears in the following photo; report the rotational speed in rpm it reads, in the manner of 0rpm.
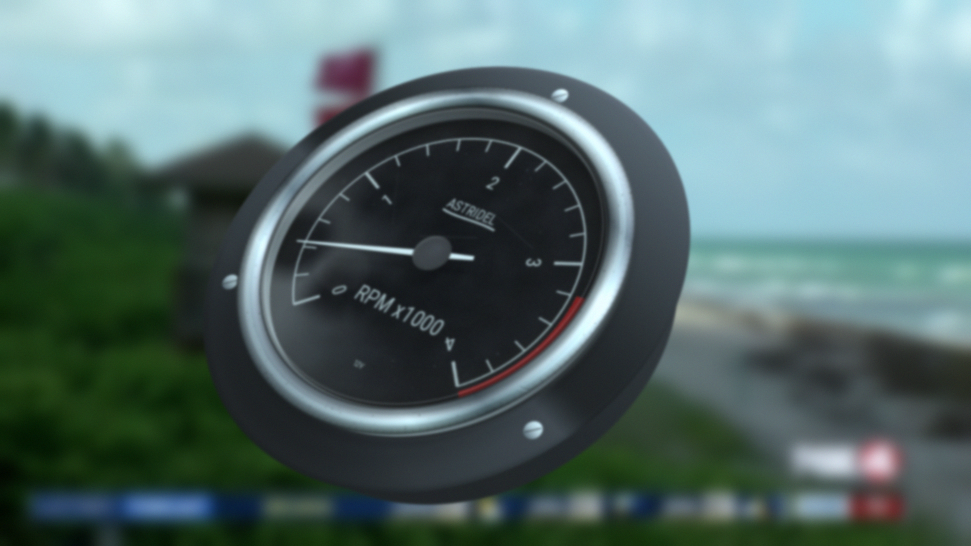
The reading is 400rpm
